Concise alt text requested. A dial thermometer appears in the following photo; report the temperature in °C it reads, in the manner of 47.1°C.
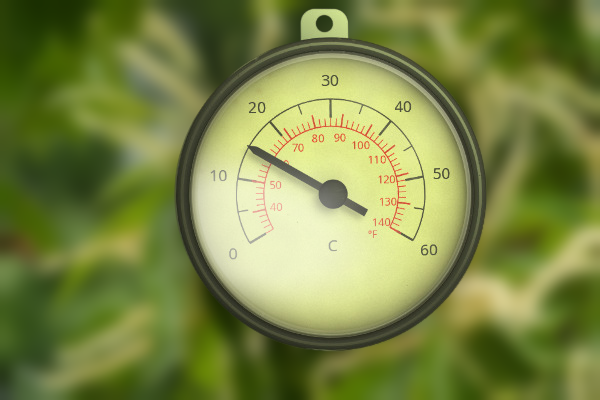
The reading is 15°C
